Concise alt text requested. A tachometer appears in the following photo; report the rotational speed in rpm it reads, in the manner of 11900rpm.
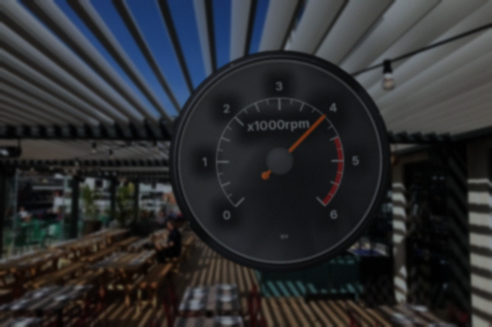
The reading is 4000rpm
